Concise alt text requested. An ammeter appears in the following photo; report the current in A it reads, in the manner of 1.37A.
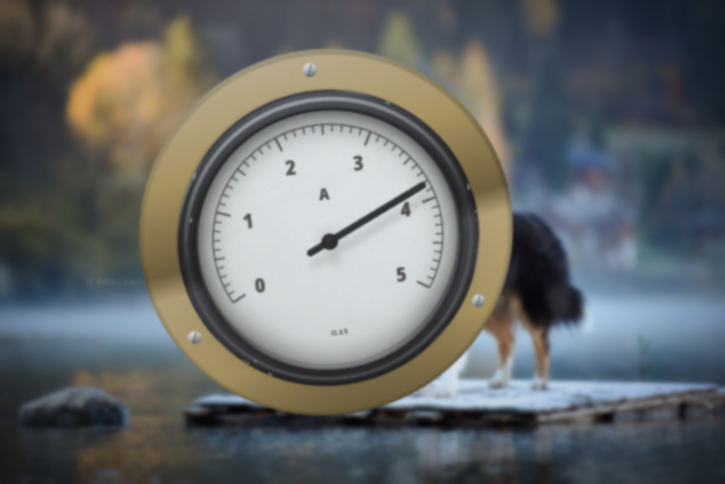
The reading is 3.8A
